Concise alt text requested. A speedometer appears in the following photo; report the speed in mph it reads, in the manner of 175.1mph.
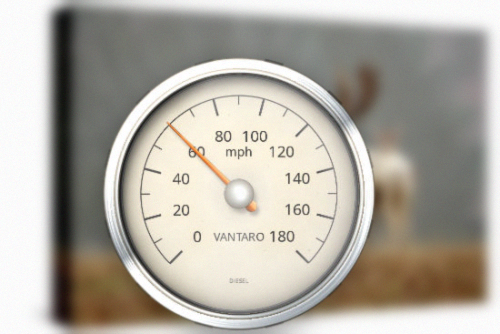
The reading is 60mph
